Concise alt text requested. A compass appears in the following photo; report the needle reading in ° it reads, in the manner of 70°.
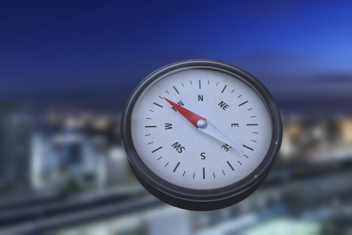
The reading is 310°
